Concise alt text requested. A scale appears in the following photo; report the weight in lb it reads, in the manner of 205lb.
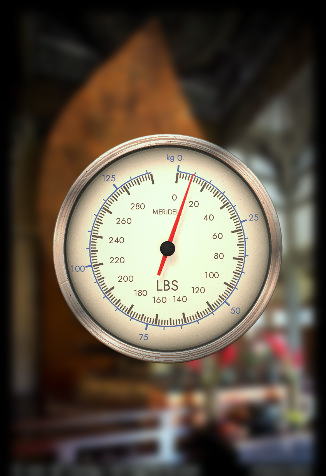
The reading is 10lb
